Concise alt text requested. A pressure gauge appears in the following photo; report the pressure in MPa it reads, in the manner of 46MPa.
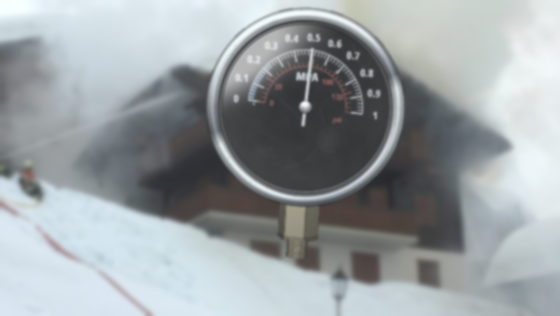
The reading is 0.5MPa
